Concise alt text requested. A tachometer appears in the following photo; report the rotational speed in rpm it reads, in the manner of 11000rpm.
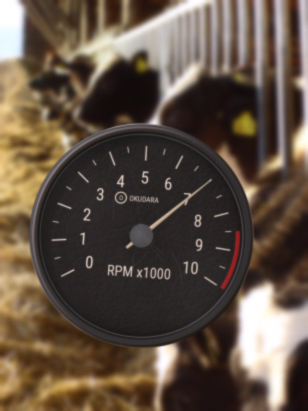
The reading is 7000rpm
